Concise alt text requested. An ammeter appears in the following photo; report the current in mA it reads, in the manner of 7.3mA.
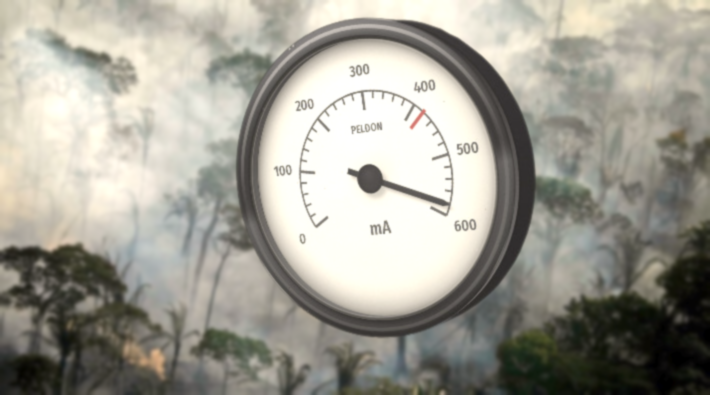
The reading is 580mA
